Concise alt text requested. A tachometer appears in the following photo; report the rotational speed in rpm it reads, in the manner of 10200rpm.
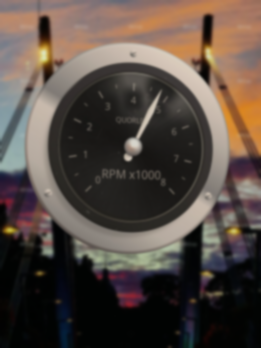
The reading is 4750rpm
